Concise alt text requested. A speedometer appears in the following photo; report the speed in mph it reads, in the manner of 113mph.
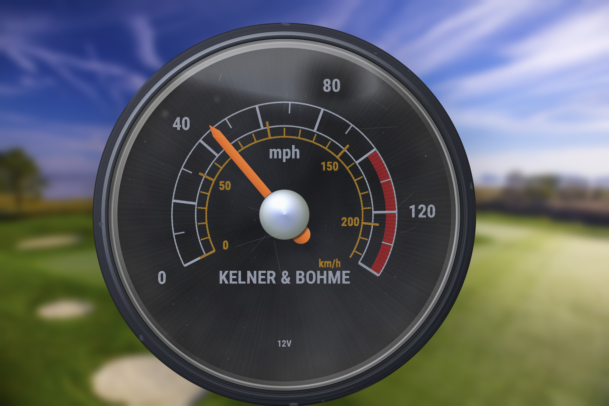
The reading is 45mph
